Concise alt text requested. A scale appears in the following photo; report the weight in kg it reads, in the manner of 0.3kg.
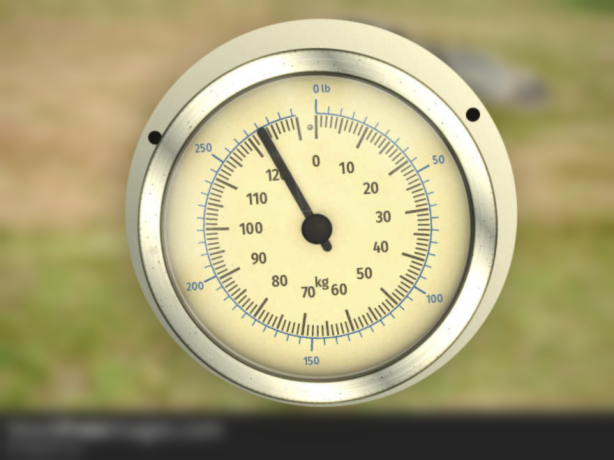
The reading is 123kg
